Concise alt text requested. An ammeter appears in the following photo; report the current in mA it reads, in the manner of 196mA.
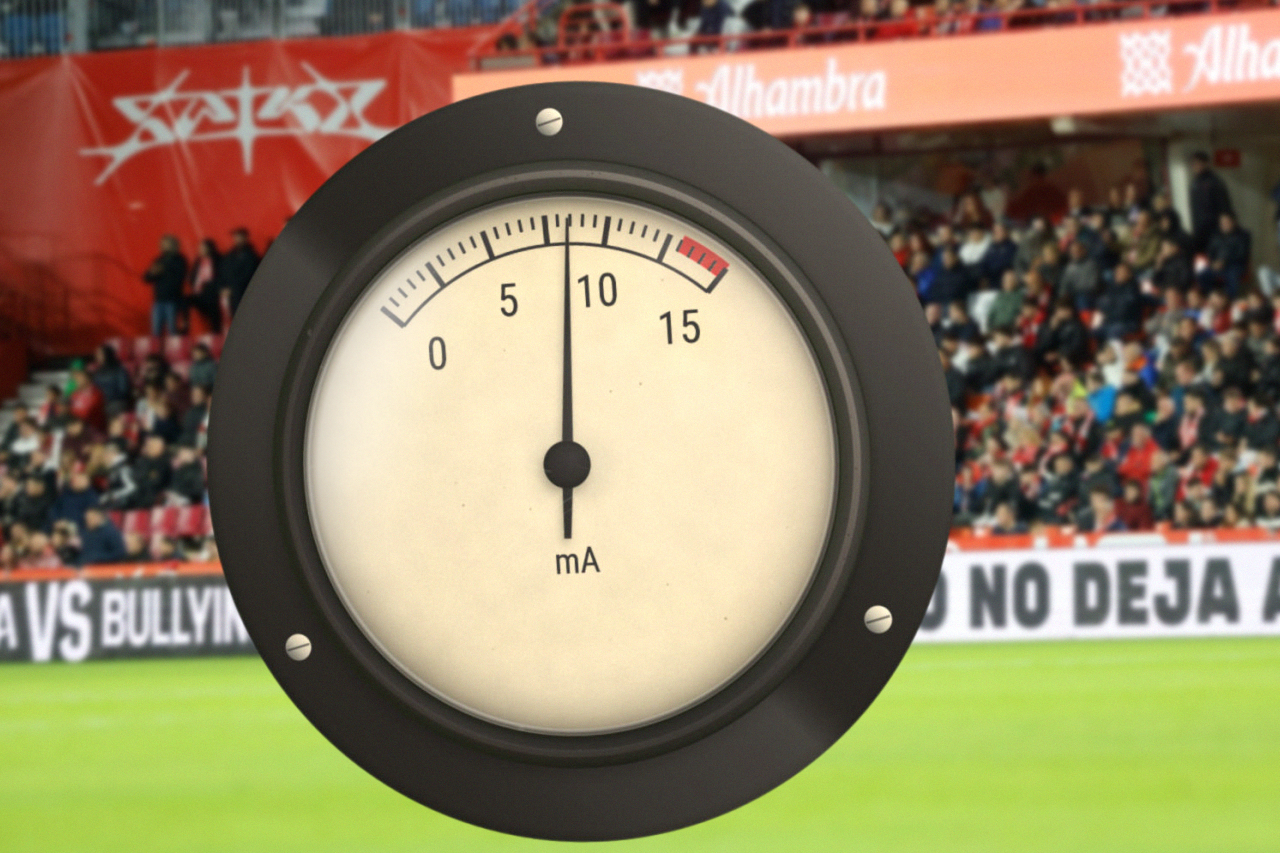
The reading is 8.5mA
